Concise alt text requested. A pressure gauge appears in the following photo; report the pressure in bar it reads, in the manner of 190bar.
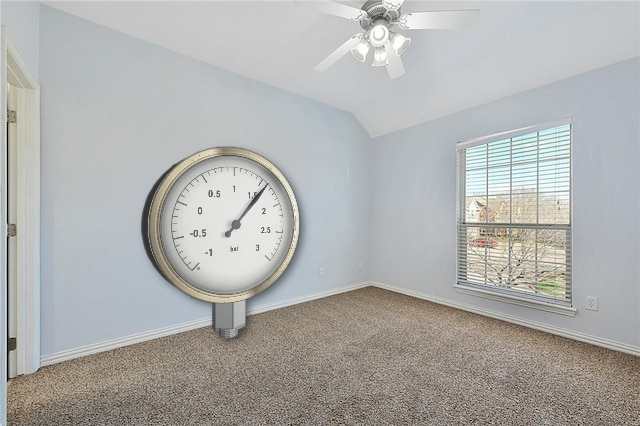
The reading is 1.6bar
